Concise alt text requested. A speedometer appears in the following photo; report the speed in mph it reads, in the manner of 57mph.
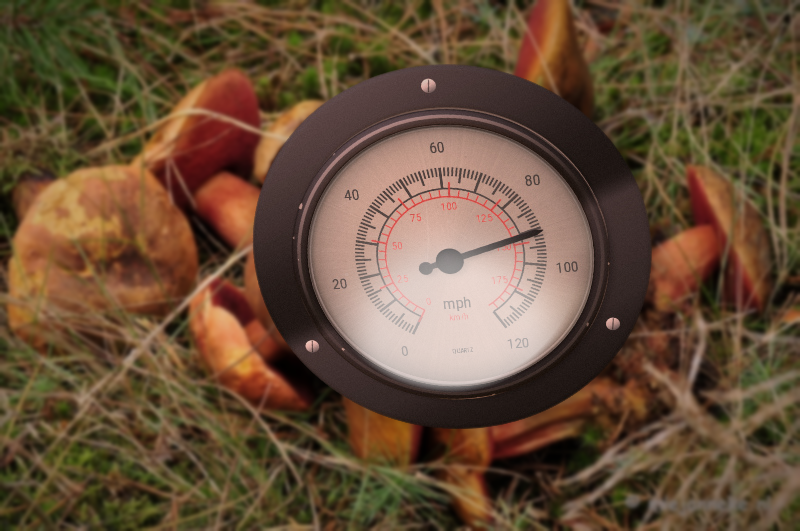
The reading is 90mph
